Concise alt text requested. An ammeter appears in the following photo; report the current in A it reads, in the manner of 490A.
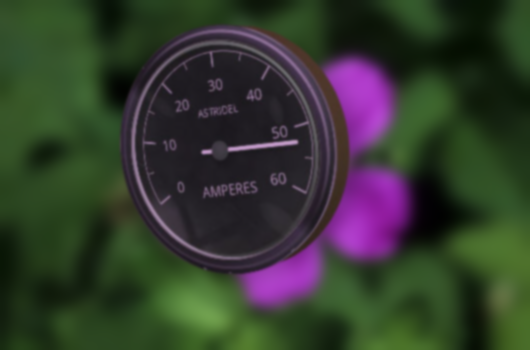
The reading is 52.5A
